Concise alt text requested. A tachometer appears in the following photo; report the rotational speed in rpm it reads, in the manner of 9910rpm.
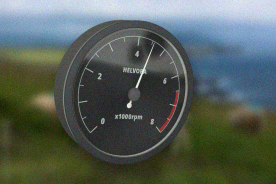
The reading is 4500rpm
